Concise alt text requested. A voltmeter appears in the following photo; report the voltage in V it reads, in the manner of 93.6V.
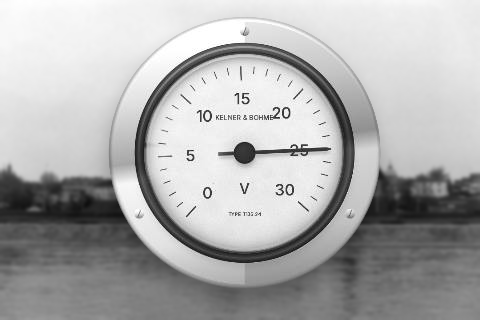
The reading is 25V
